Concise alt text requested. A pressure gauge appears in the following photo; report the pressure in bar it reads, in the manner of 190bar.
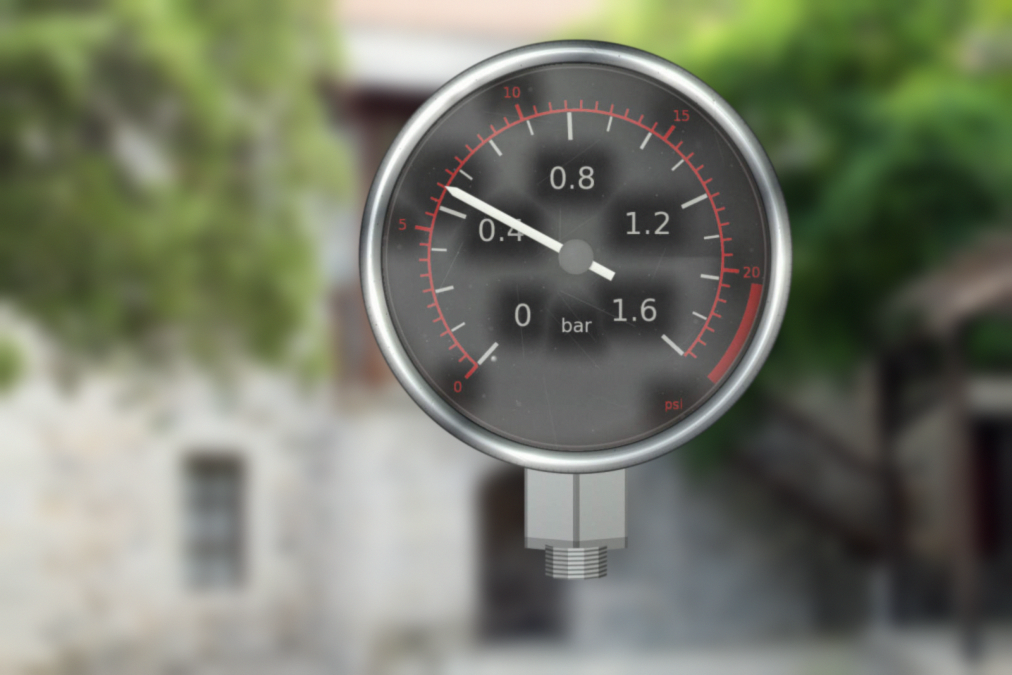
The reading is 0.45bar
